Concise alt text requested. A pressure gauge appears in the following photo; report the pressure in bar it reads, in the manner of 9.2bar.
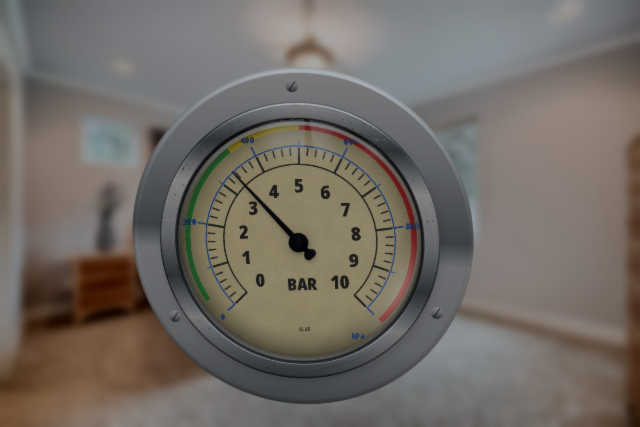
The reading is 3.4bar
